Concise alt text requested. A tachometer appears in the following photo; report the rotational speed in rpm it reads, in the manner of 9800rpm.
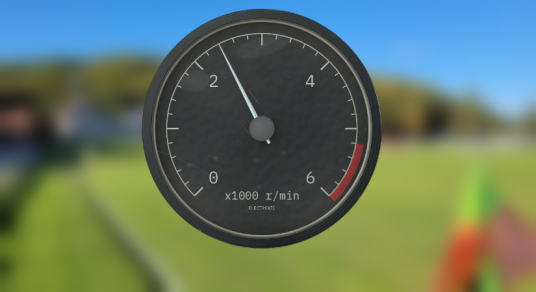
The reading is 2400rpm
